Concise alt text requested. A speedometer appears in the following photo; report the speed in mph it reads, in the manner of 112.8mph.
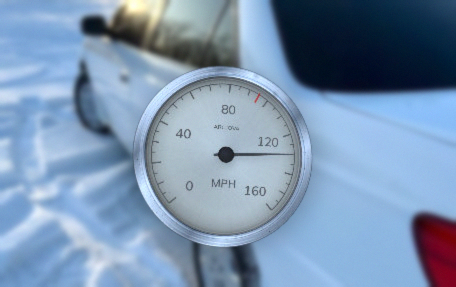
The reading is 130mph
